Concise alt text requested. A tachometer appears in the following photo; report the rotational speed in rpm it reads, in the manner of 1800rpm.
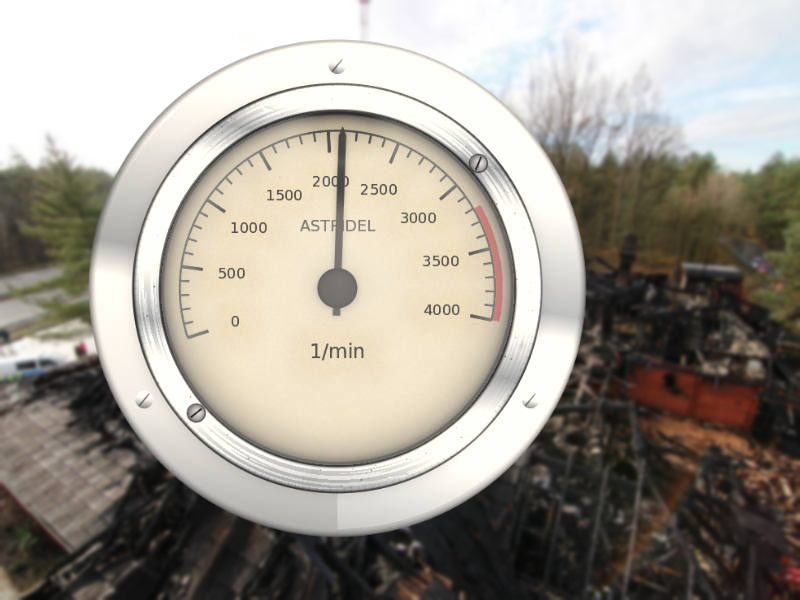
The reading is 2100rpm
